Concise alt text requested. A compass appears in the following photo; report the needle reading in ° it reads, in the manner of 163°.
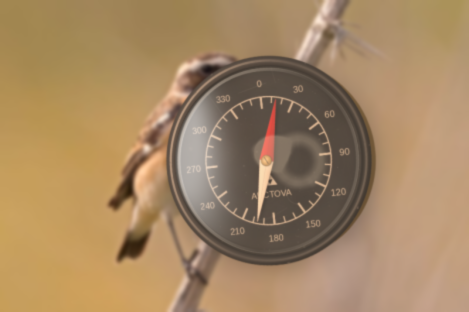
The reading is 15°
